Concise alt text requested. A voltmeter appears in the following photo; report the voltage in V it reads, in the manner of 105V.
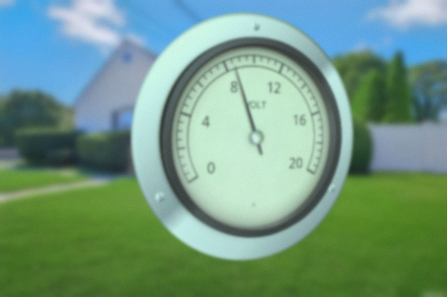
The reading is 8.5V
